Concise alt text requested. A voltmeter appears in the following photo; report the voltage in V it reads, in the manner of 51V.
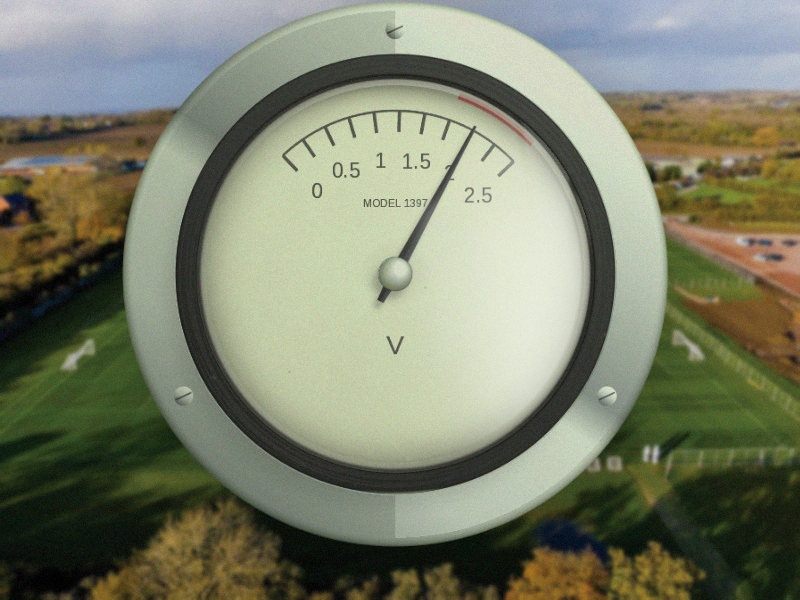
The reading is 2V
